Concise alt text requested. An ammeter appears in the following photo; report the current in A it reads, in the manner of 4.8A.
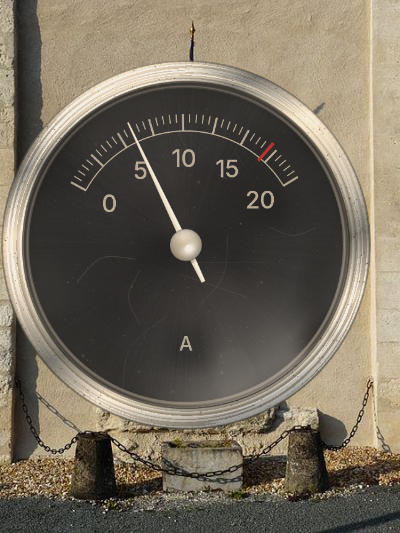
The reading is 6A
